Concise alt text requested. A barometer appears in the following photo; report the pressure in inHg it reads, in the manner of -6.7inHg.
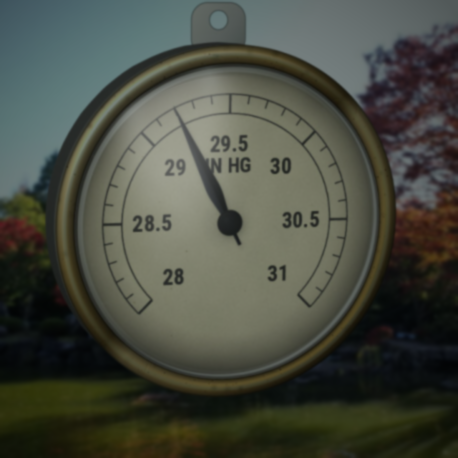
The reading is 29.2inHg
